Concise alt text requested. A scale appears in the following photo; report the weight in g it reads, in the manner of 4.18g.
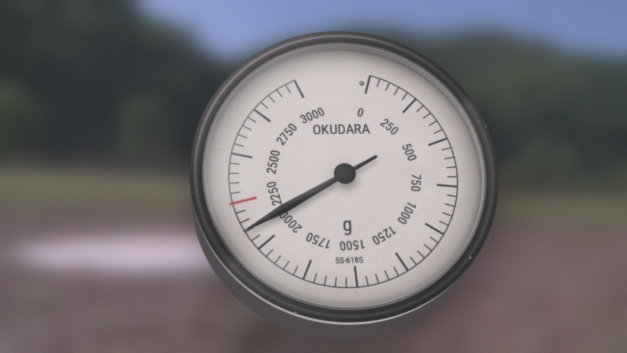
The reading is 2100g
